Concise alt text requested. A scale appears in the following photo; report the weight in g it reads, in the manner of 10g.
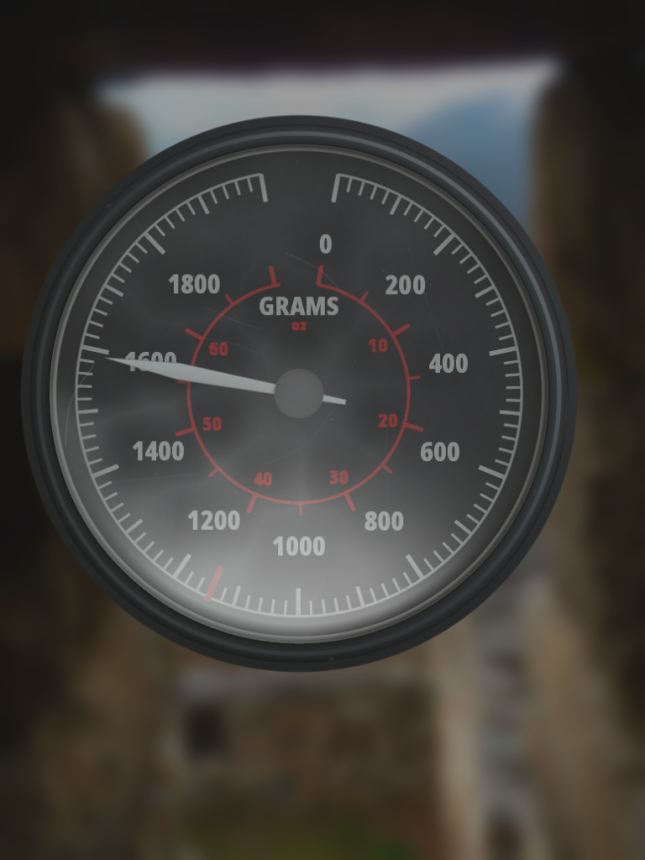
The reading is 1590g
